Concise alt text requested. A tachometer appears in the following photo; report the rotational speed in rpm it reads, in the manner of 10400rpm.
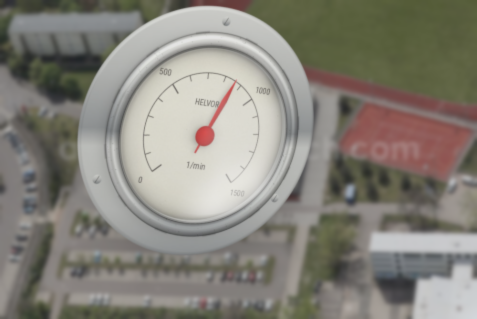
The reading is 850rpm
